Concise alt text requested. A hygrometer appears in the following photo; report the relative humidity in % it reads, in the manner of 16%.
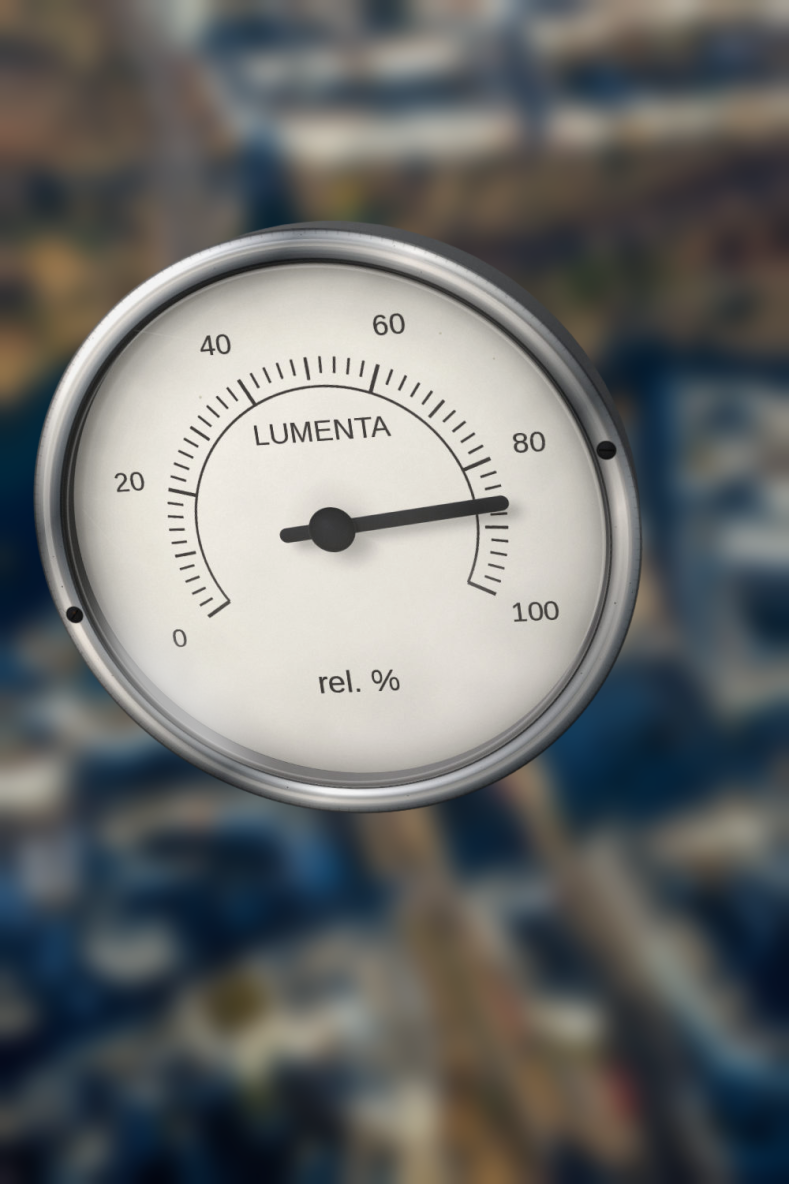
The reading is 86%
